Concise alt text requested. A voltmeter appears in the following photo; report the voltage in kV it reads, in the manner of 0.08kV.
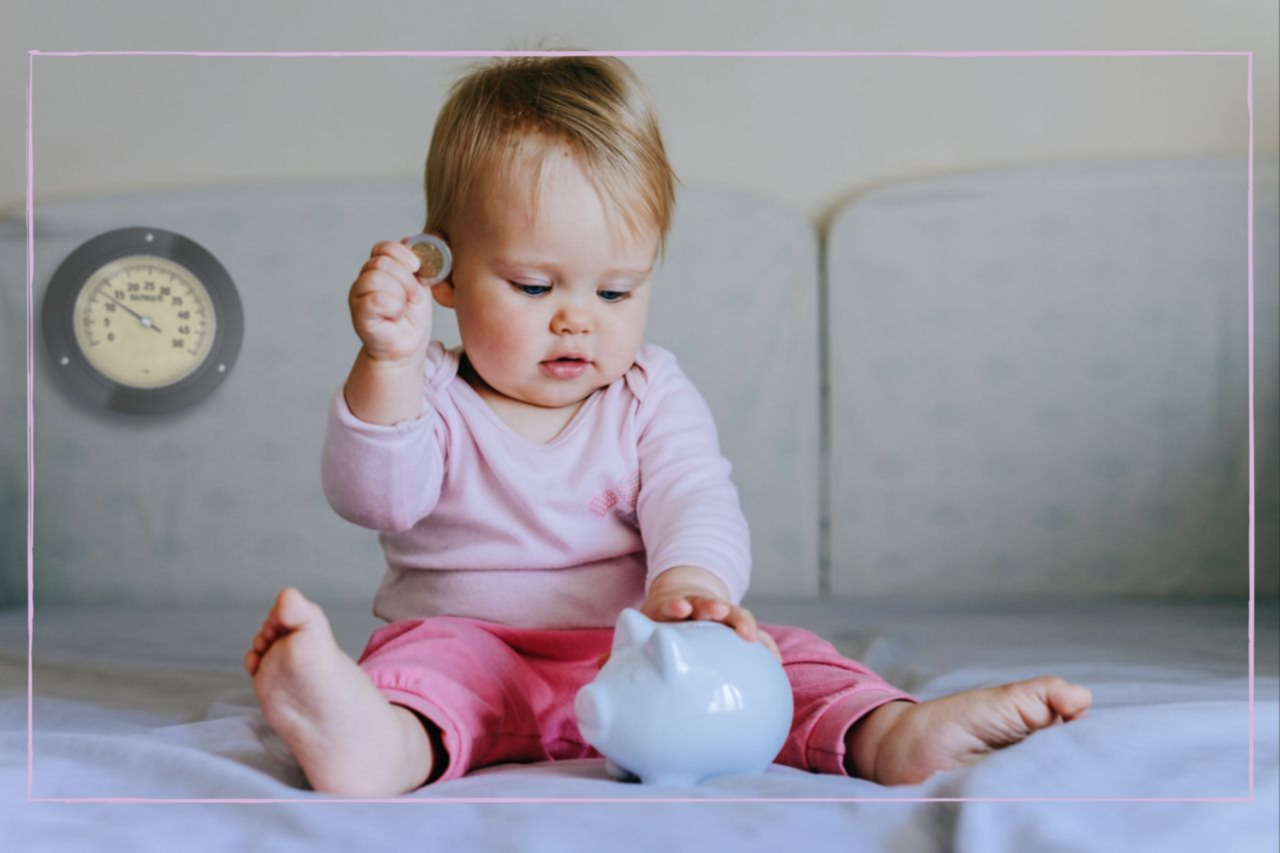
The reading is 12.5kV
